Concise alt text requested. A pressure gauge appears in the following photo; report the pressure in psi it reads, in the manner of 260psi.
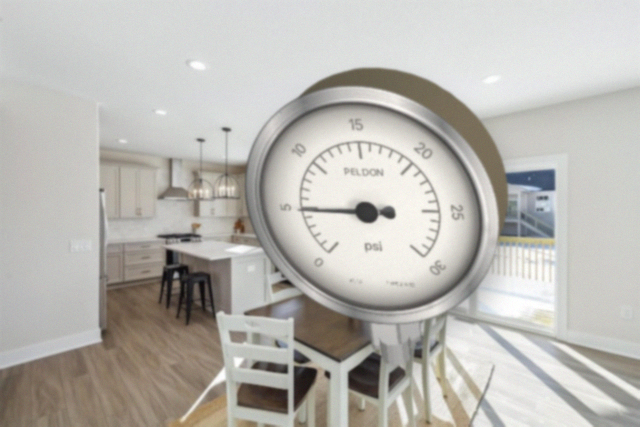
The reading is 5psi
